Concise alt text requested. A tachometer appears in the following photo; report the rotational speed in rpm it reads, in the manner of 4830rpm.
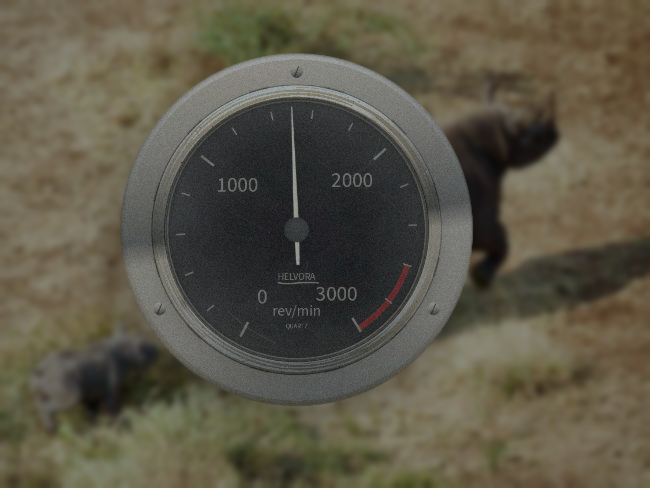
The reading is 1500rpm
